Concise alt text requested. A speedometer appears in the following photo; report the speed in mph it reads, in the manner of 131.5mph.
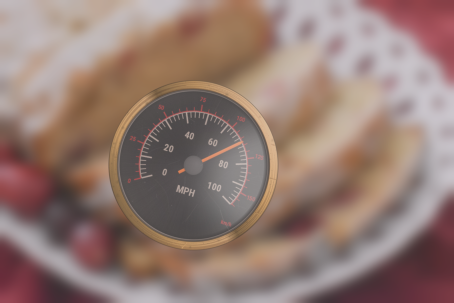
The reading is 70mph
